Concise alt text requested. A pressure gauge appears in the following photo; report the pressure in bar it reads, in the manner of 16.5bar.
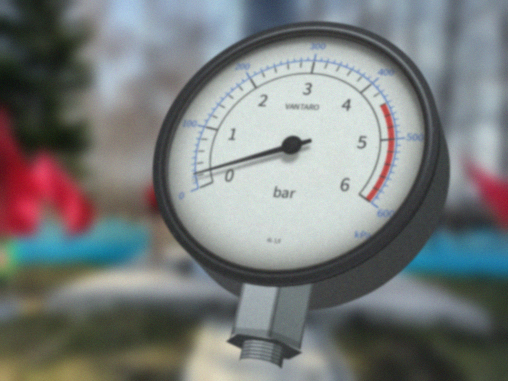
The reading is 0.2bar
